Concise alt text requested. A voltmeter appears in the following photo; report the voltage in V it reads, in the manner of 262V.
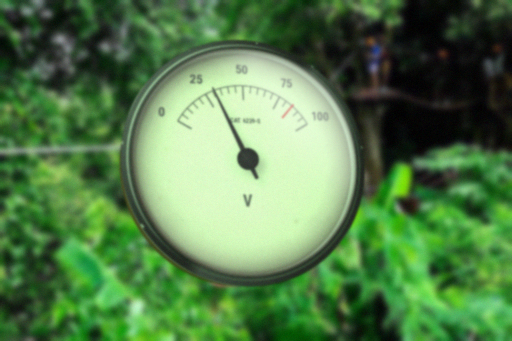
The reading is 30V
